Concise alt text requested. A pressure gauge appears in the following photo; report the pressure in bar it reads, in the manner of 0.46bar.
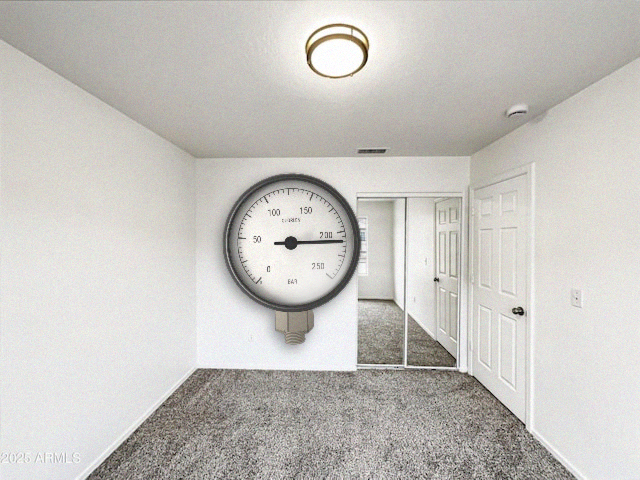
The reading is 210bar
